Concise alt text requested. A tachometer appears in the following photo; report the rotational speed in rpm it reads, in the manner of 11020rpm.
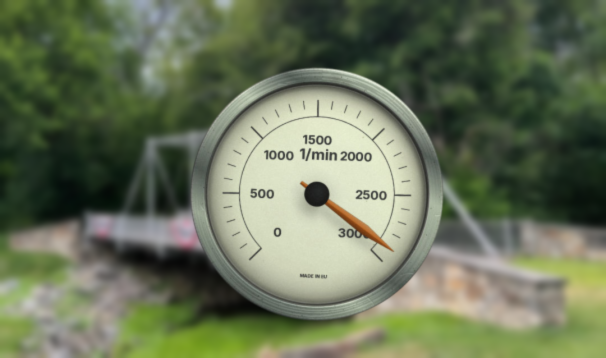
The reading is 2900rpm
